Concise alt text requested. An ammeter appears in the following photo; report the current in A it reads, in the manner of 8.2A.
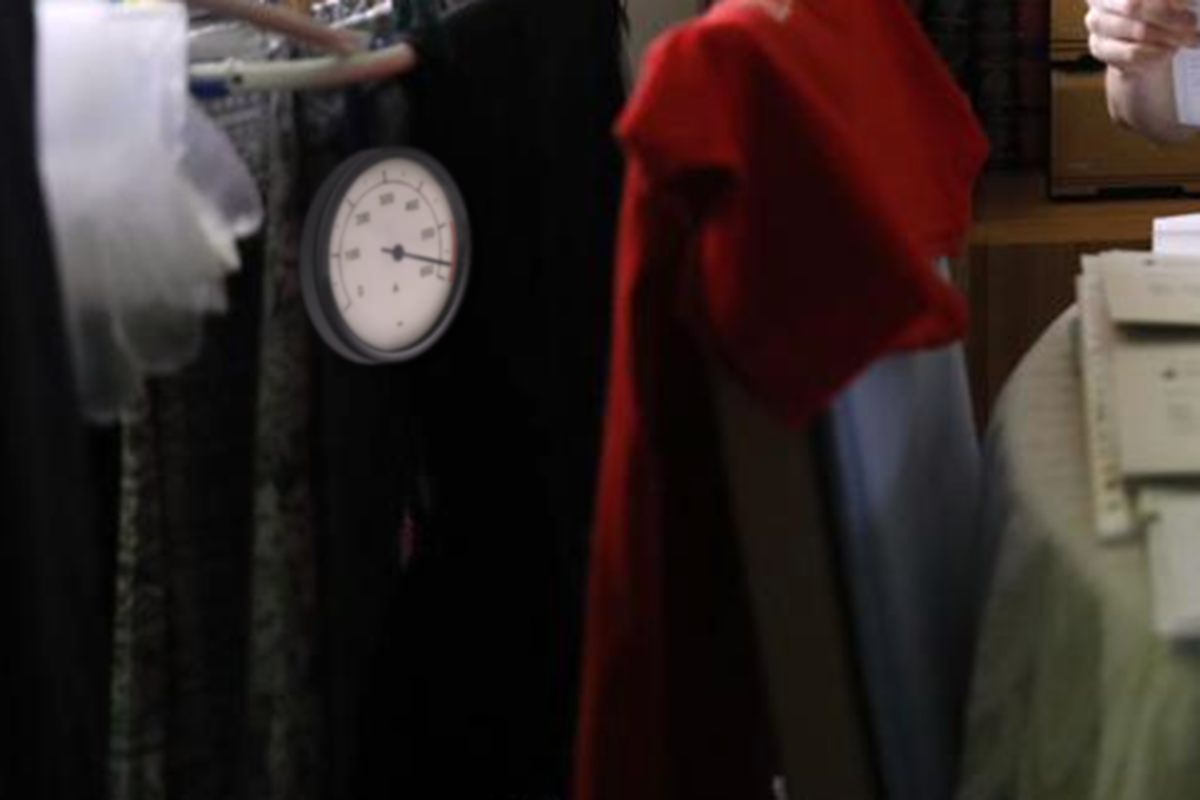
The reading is 575A
